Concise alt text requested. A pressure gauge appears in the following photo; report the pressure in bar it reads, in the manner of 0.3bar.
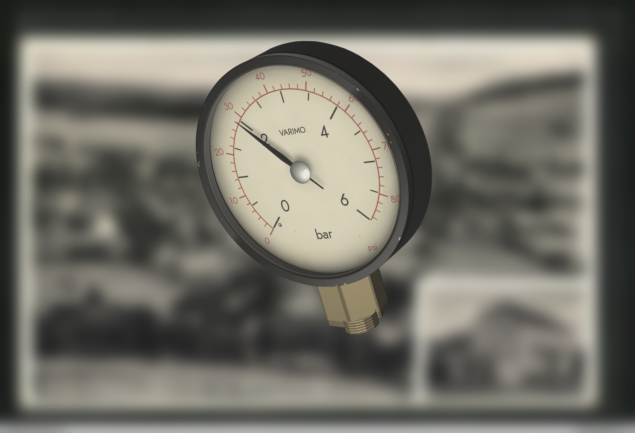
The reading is 2bar
